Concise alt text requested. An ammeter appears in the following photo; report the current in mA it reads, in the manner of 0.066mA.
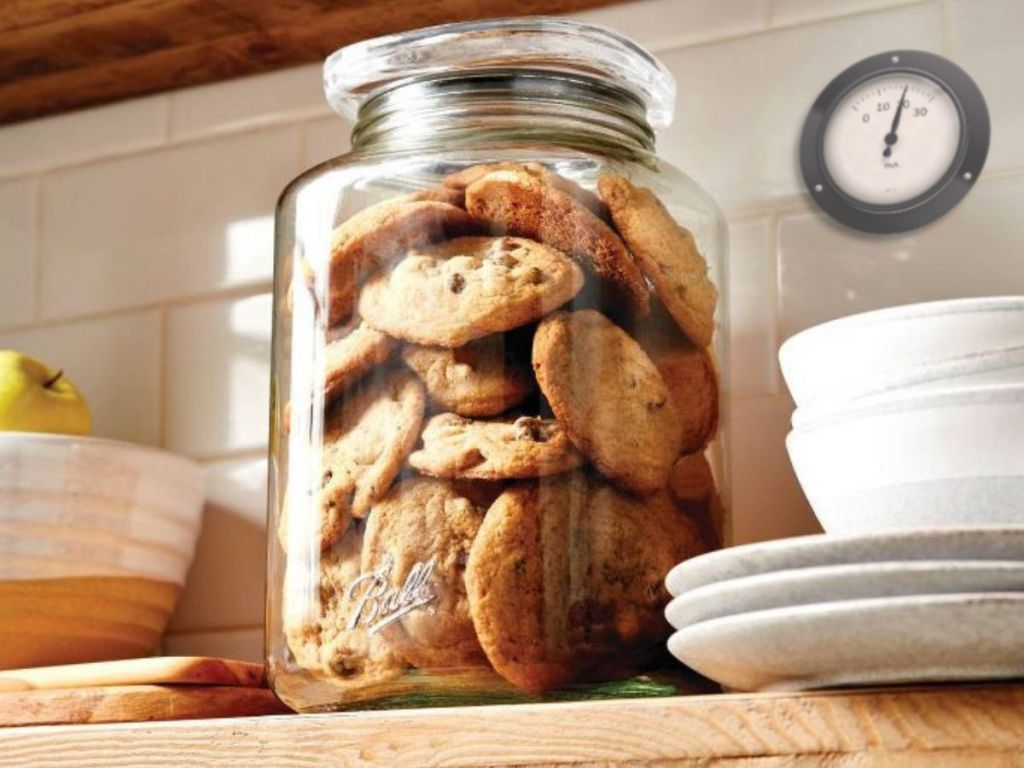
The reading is 20mA
